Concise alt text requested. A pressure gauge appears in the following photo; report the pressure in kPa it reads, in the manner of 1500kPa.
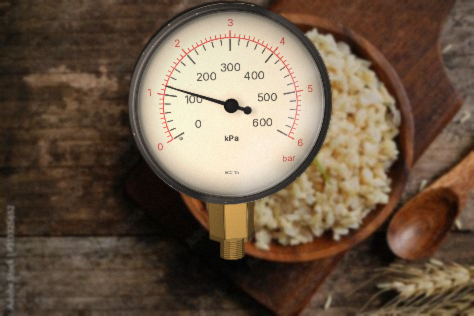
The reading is 120kPa
